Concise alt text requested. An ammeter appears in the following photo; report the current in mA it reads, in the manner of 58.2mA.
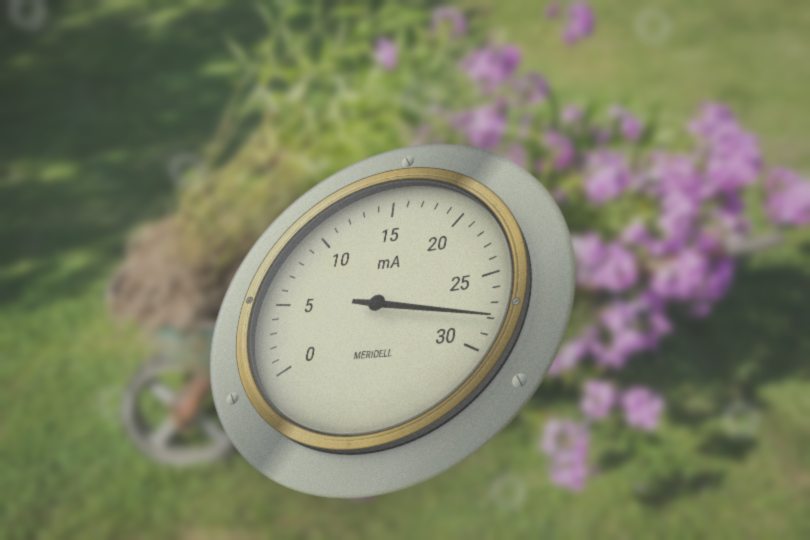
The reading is 28mA
